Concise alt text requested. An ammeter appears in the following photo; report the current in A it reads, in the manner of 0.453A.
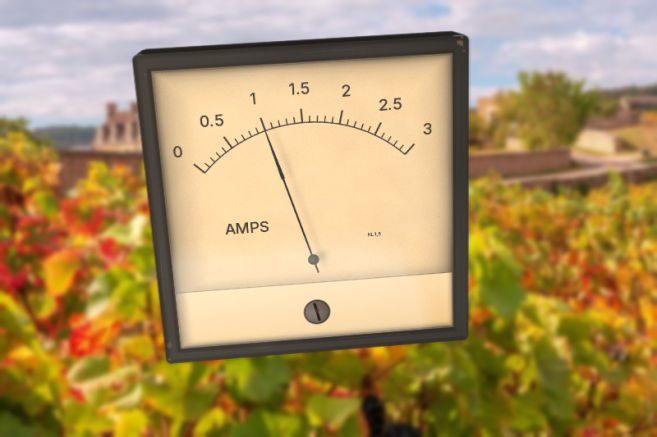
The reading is 1A
